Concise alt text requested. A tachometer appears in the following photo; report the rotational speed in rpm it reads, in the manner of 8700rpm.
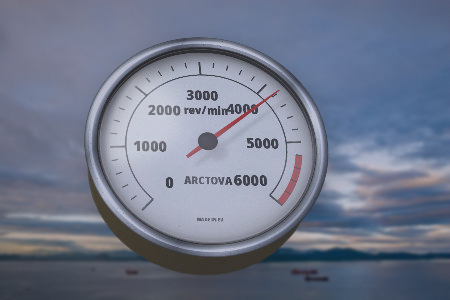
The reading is 4200rpm
